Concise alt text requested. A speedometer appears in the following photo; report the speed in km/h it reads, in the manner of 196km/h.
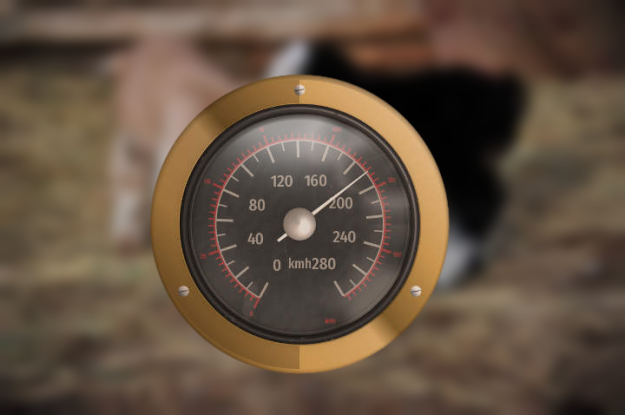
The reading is 190km/h
